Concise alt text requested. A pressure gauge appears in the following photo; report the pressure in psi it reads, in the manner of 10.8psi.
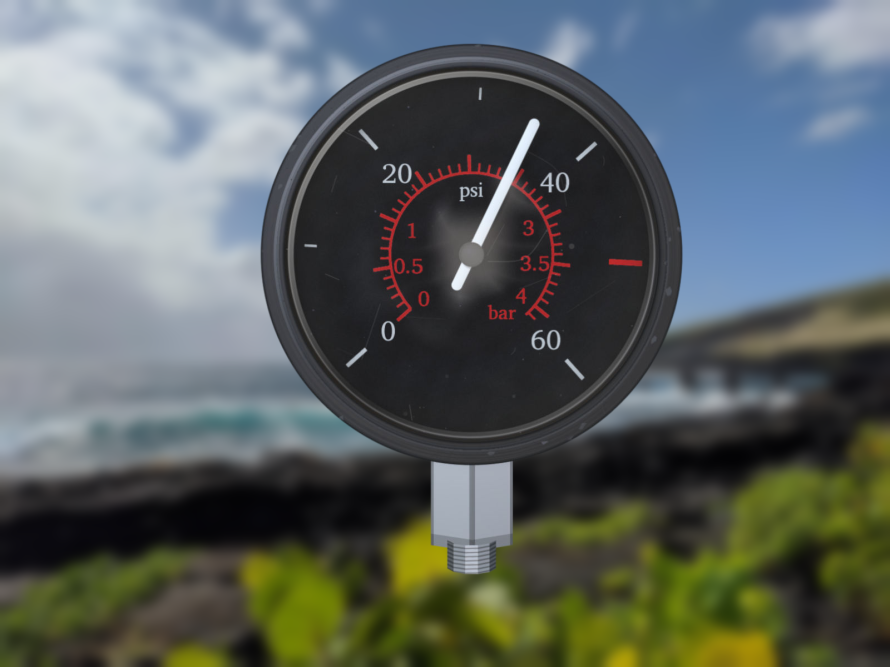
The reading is 35psi
